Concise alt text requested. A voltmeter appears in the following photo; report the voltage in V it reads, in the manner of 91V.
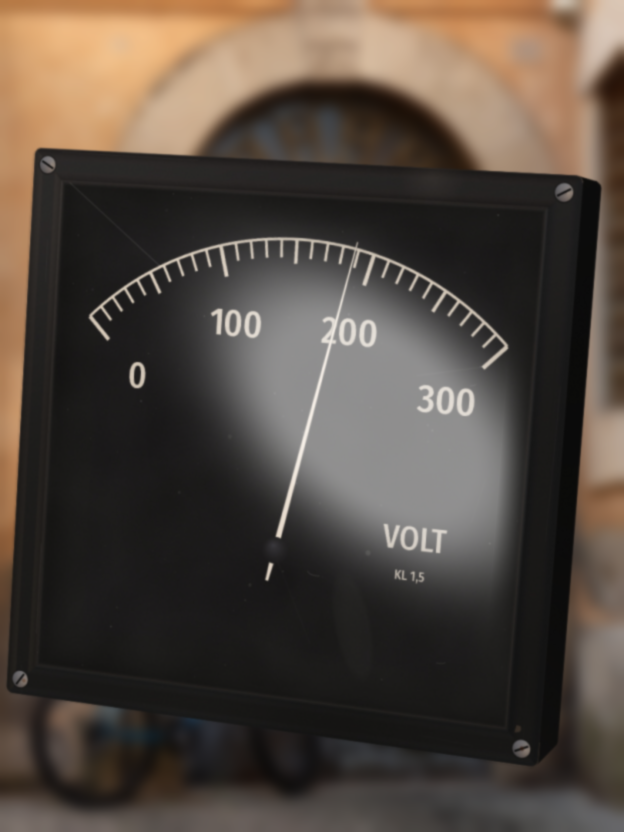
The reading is 190V
